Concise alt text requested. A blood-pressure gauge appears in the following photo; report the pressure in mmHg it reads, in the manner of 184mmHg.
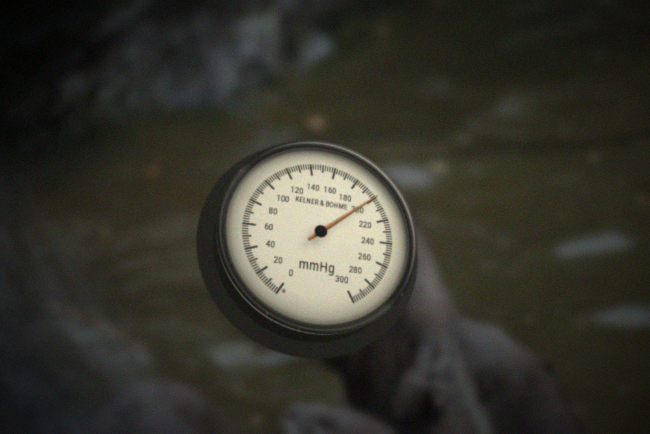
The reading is 200mmHg
